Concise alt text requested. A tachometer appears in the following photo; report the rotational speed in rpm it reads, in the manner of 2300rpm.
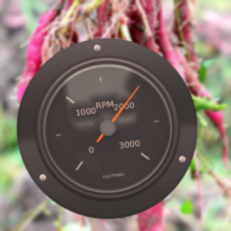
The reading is 2000rpm
